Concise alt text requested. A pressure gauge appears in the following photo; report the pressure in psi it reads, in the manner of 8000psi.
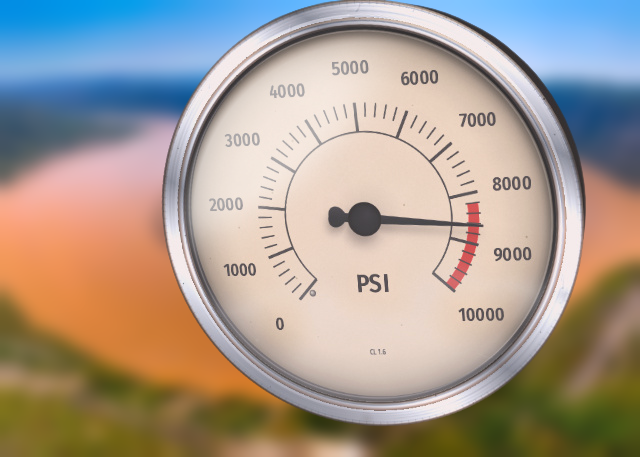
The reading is 8600psi
